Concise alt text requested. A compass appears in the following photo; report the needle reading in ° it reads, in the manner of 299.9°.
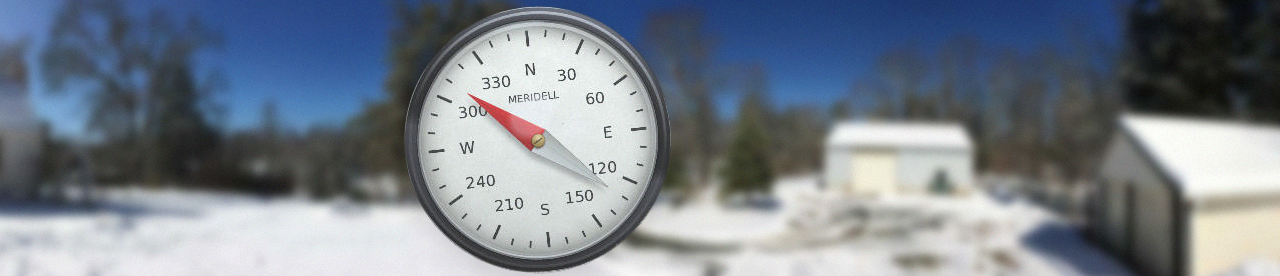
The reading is 310°
